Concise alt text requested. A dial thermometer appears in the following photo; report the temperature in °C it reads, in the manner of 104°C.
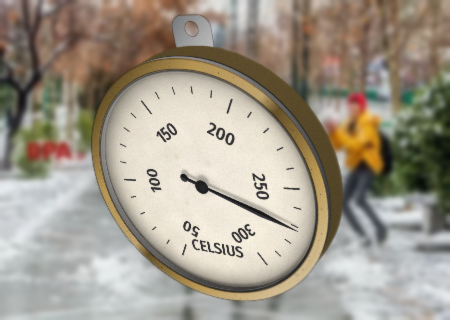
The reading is 270°C
